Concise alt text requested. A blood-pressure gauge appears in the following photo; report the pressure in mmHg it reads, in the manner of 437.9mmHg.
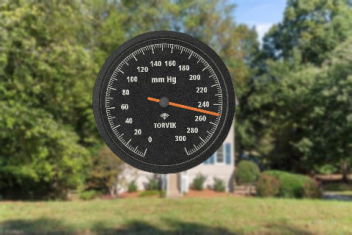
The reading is 250mmHg
